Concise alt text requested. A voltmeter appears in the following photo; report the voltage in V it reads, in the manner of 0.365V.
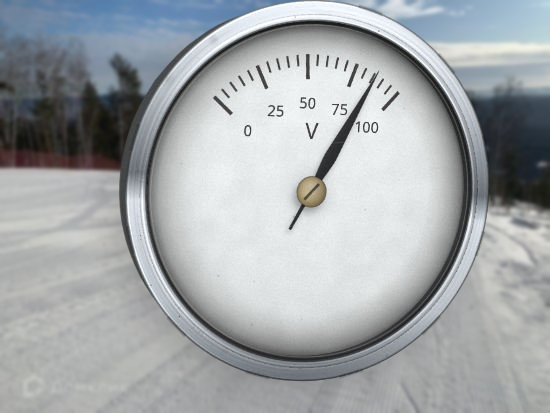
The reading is 85V
